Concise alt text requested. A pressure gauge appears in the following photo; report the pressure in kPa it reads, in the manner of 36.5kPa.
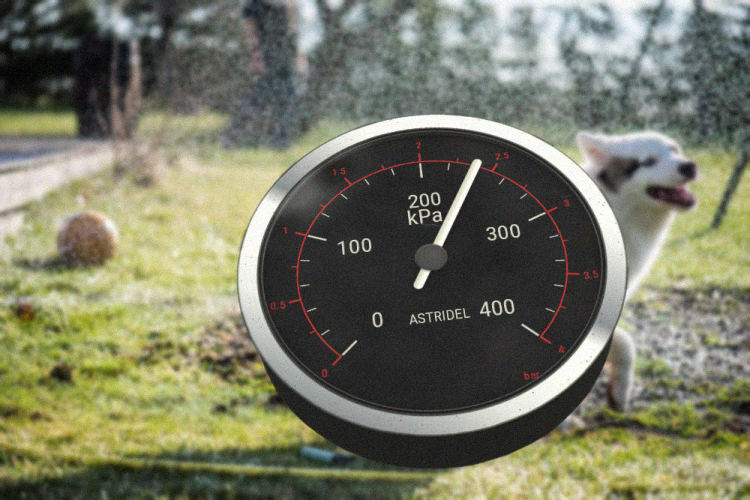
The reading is 240kPa
